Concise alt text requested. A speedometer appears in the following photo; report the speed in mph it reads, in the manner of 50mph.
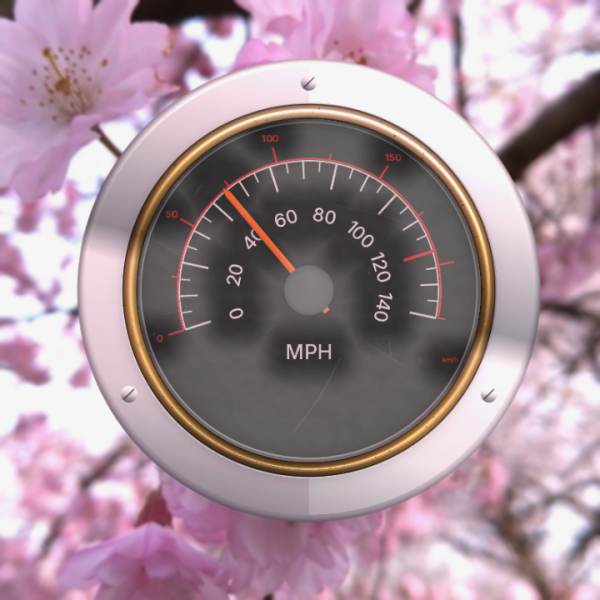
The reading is 45mph
